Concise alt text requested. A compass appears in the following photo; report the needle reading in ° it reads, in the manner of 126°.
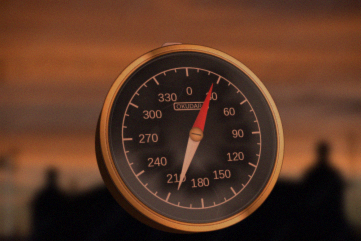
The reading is 25°
